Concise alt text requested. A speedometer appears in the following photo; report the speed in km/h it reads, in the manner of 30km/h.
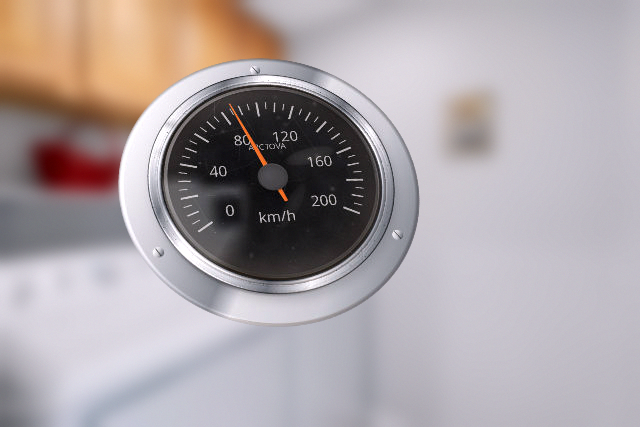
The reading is 85km/h
